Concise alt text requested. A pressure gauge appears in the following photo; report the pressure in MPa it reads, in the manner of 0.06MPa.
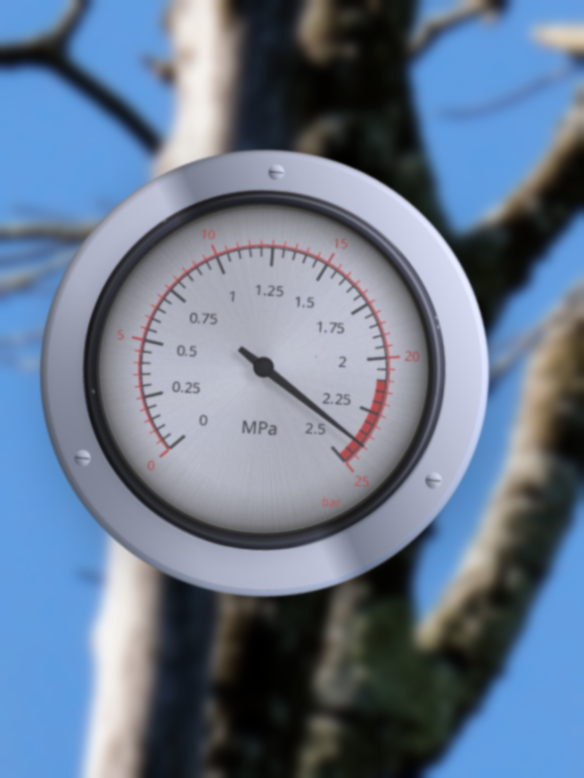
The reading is 2.4MPa
